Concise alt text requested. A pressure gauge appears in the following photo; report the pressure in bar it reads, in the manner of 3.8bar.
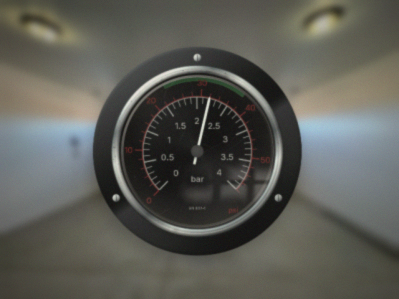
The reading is 2.2bar
